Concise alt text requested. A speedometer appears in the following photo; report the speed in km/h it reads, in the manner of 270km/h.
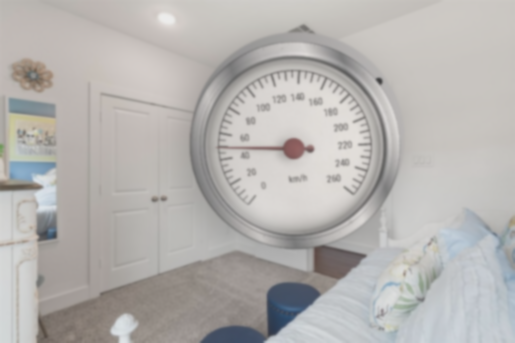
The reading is 50km/h
